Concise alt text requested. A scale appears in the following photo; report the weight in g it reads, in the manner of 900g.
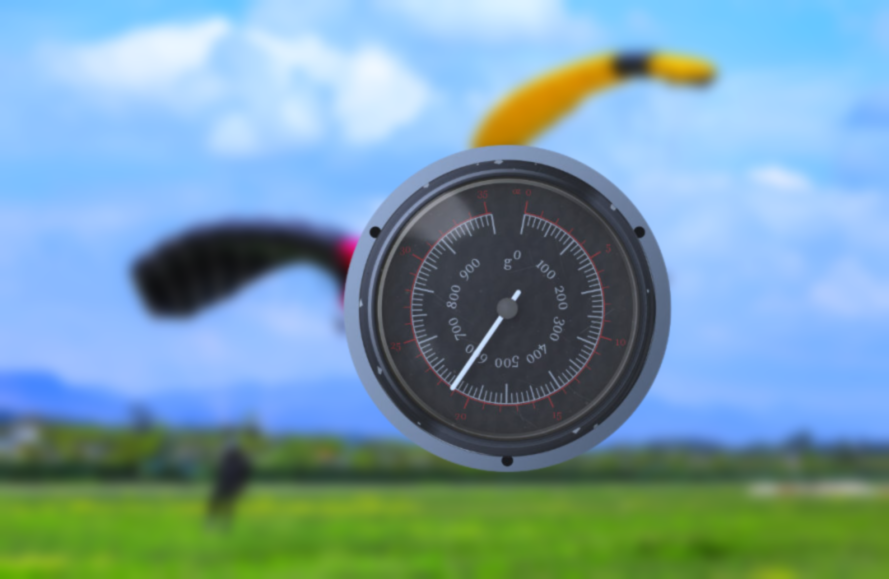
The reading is 600g
